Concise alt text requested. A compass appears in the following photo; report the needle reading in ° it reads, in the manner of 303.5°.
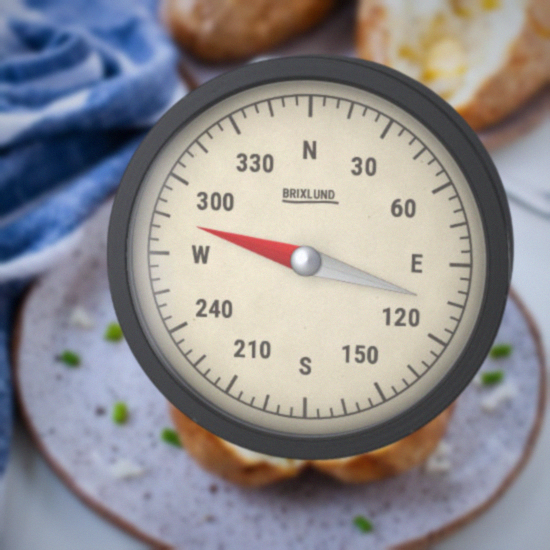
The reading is 285°
